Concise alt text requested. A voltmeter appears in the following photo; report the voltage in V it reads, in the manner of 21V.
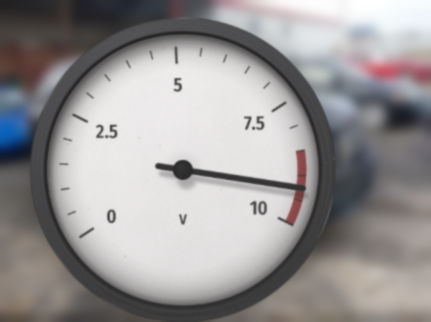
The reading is 9.25V
